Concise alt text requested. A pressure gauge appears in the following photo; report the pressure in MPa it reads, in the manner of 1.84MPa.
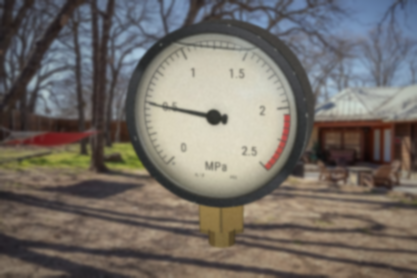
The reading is 0.5MPa
